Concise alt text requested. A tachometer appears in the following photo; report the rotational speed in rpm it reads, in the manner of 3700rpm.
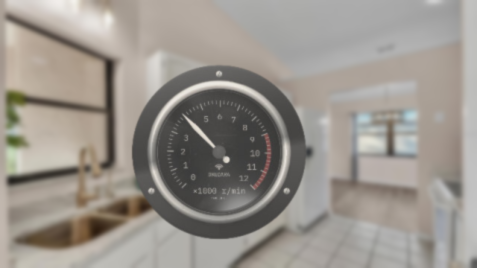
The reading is 4000rpm
